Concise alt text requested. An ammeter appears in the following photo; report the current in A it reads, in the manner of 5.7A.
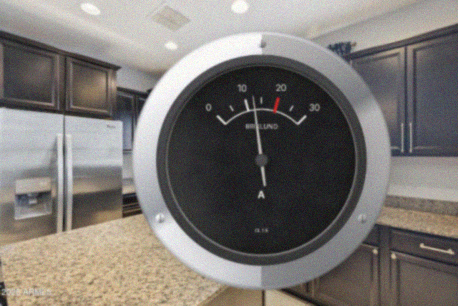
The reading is 12.5A
